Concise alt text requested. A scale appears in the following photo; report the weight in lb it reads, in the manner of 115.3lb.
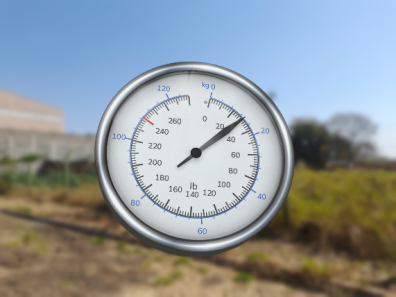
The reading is 30lb
